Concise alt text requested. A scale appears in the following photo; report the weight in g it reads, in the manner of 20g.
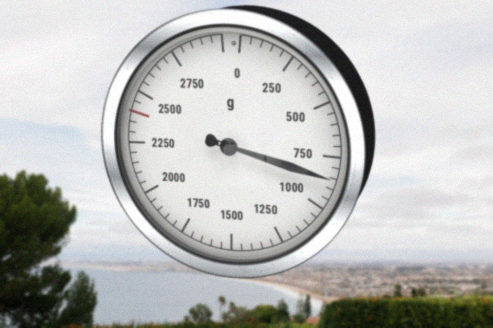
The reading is 850g
